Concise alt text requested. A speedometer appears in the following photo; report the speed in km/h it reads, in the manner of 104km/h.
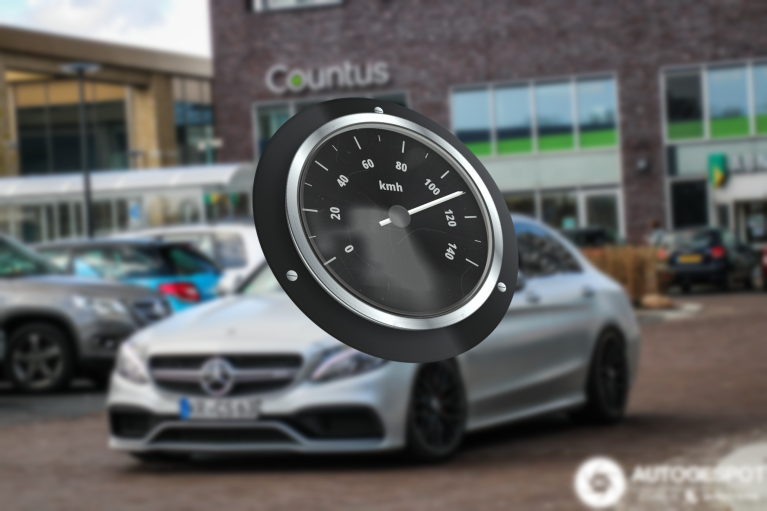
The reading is 110km/h
